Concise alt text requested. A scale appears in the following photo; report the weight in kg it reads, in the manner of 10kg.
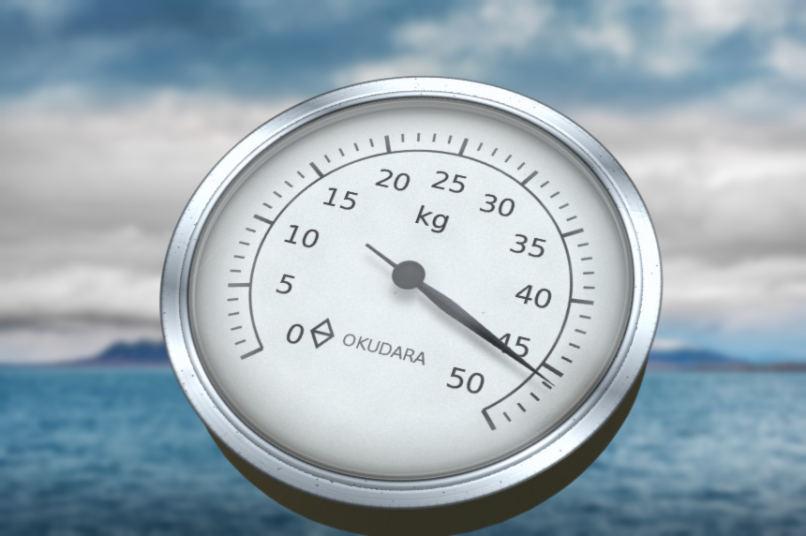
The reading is 46kg
